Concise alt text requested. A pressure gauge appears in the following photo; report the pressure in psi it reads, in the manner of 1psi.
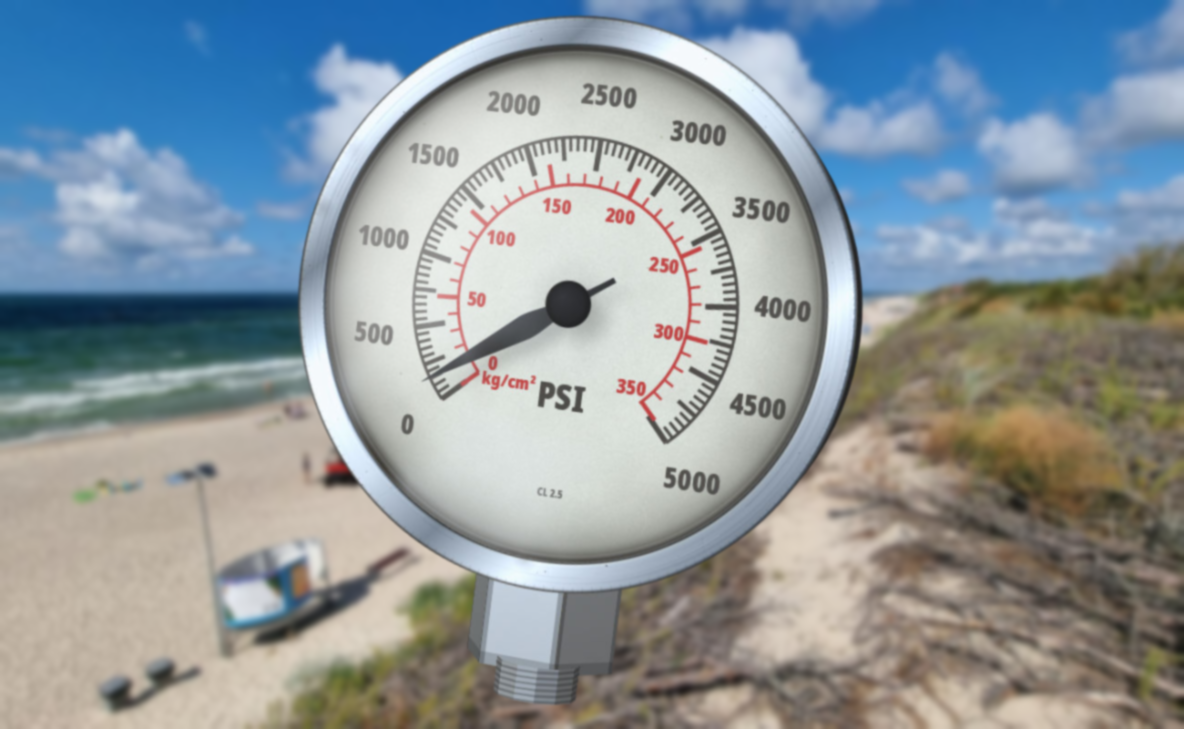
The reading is 150psi
